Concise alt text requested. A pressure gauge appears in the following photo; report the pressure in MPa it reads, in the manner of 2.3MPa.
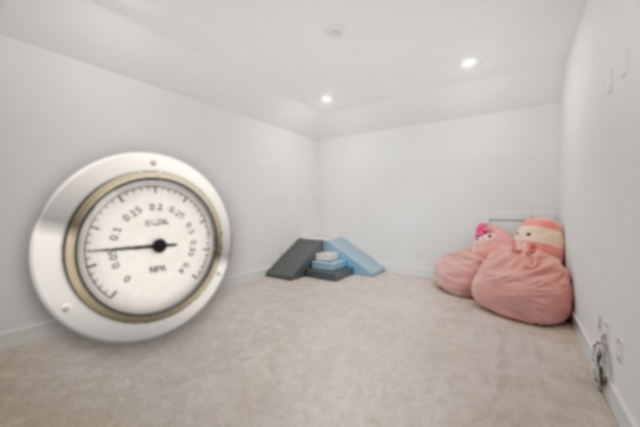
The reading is 0.07MPa
